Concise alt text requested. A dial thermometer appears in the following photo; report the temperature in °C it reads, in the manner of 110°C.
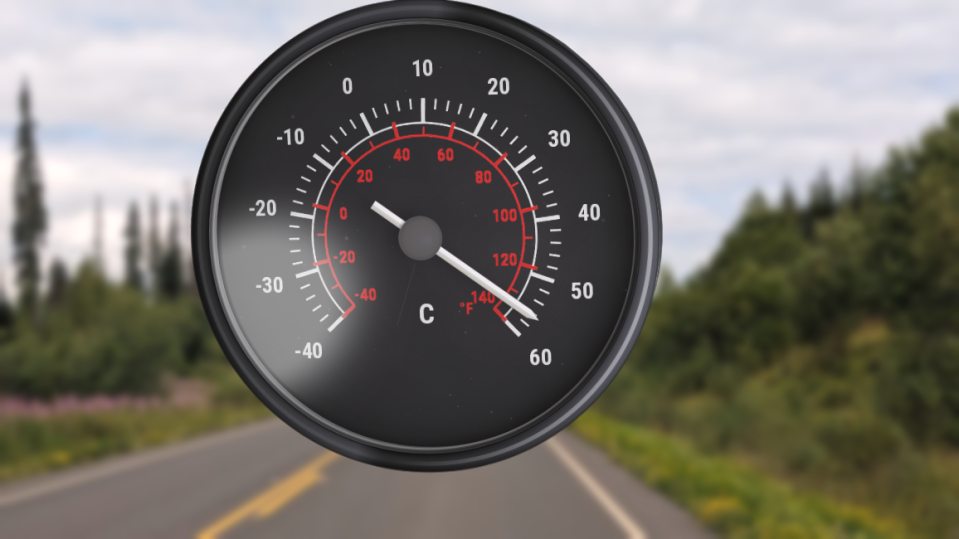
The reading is 56°C
